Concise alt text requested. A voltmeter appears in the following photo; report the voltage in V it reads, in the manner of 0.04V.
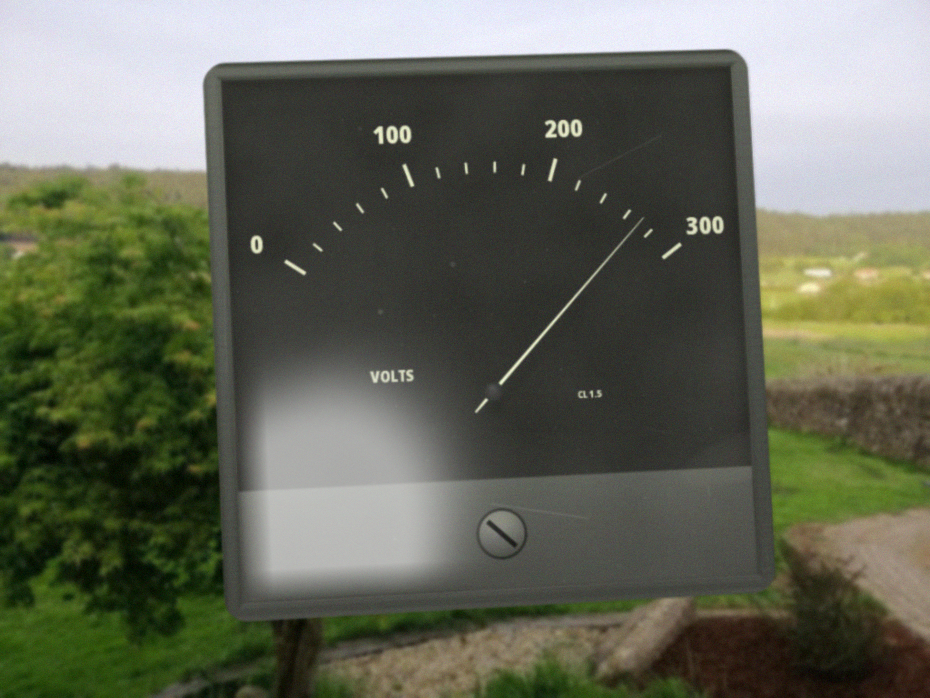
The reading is 270V
